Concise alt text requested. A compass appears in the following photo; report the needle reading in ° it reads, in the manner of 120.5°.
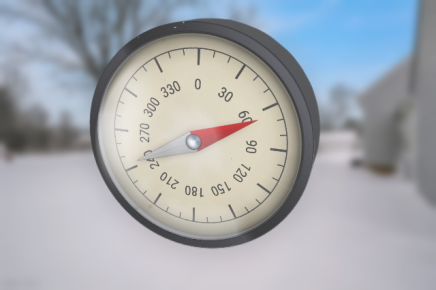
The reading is 65°
